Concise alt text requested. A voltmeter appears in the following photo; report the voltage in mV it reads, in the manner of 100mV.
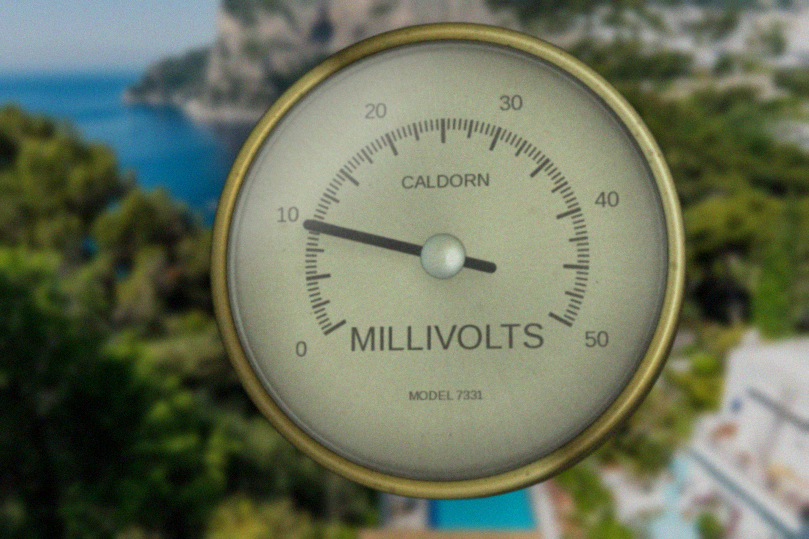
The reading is 9.5mV
